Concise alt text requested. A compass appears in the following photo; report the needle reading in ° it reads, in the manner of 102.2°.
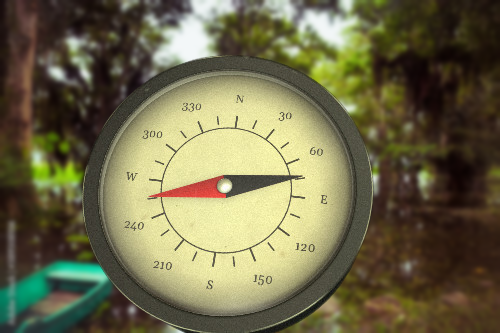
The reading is 255°
